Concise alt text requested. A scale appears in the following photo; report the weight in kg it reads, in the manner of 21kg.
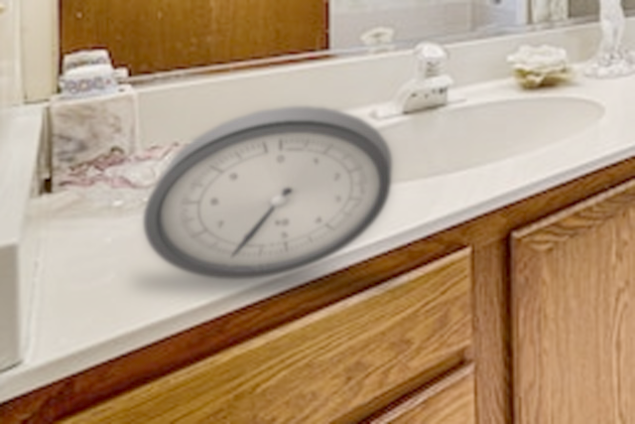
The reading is 6kg
